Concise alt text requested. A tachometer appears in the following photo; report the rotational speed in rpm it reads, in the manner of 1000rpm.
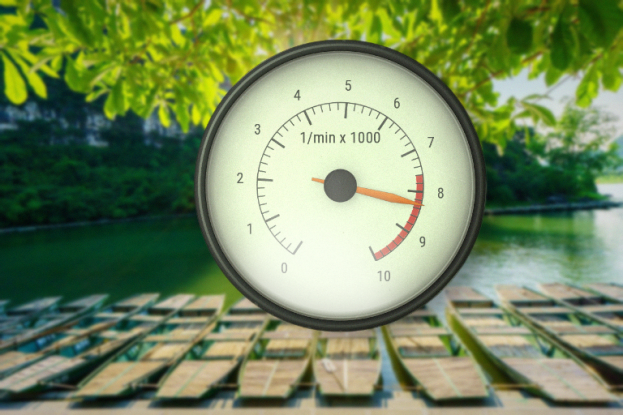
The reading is 8300rpm
